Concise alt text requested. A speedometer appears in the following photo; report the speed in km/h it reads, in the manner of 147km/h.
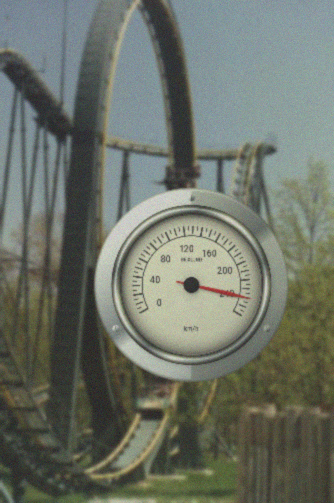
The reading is 240km/h
